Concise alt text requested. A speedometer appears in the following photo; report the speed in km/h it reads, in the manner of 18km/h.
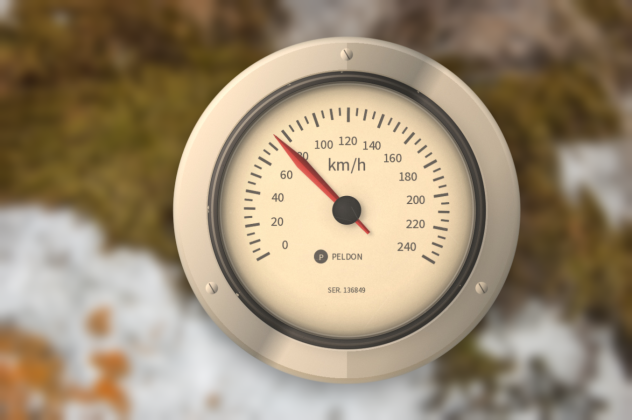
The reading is 75km/h
